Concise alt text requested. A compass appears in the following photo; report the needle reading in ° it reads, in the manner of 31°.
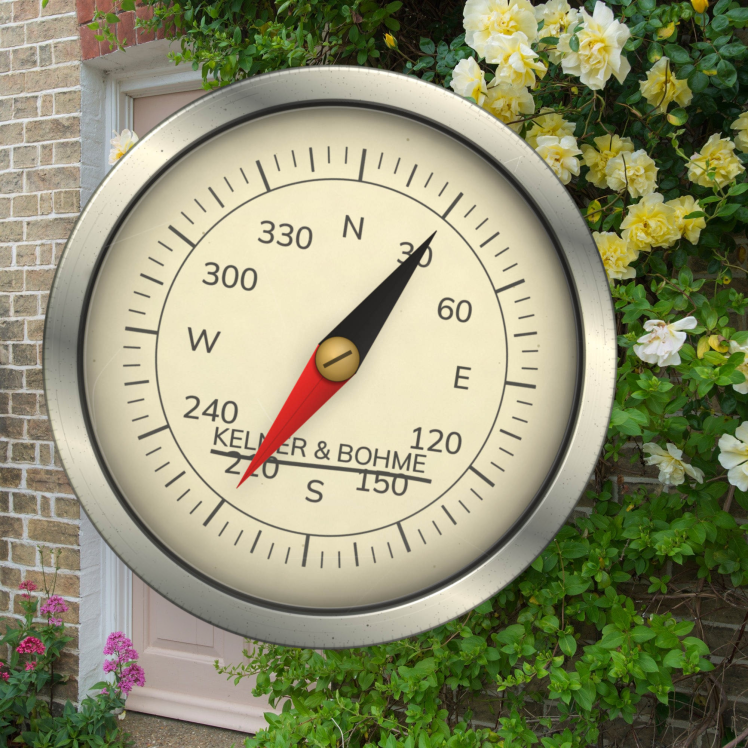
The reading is 210°
